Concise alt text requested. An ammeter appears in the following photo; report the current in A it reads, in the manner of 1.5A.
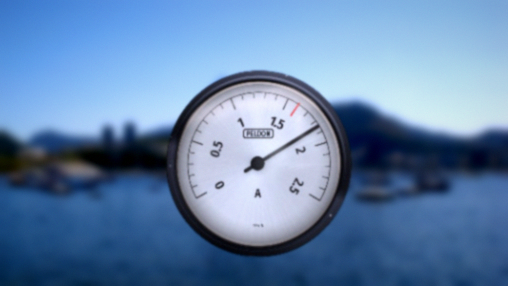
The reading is 1.85A
